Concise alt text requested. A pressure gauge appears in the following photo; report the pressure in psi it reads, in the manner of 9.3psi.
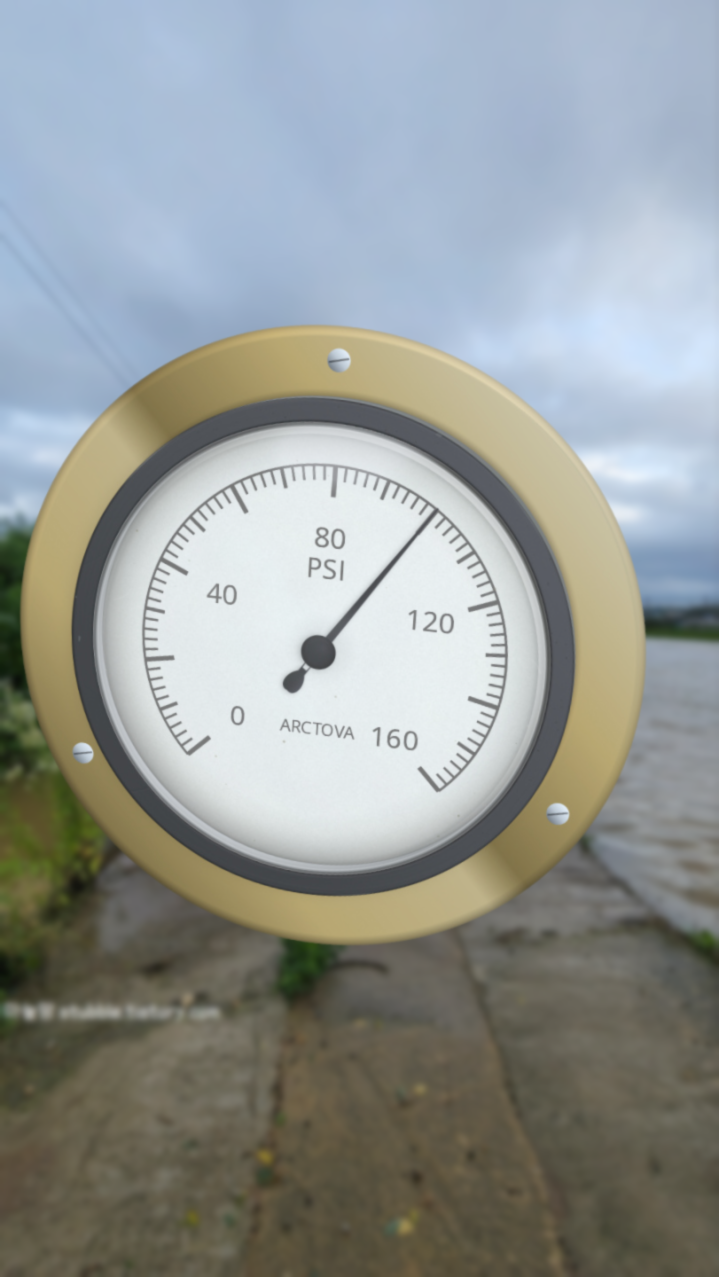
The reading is 100psi
